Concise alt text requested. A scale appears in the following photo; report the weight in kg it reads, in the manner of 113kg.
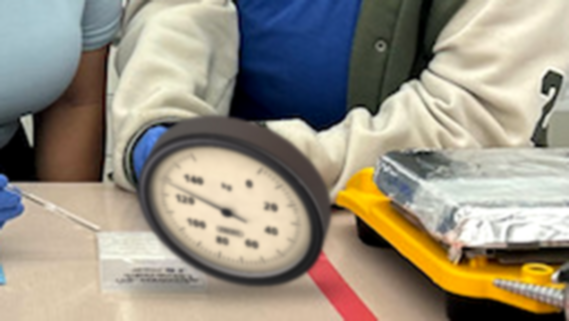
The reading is 130kg
